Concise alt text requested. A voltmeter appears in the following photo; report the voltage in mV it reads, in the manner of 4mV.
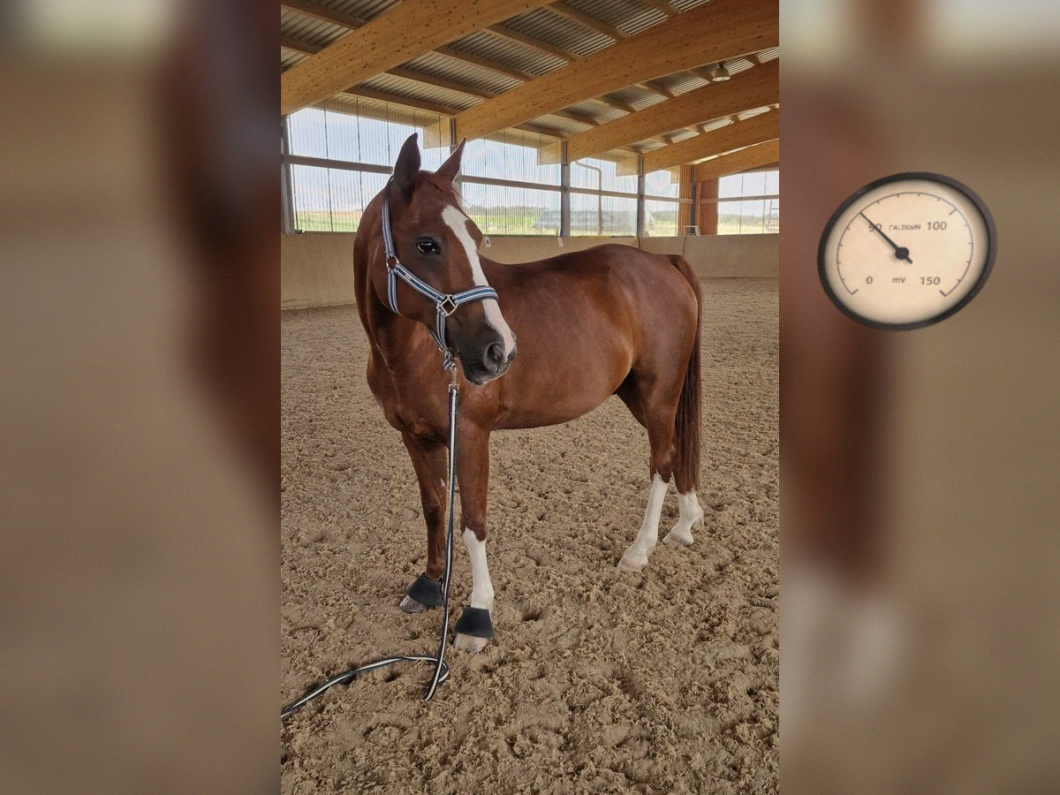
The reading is 50mV
